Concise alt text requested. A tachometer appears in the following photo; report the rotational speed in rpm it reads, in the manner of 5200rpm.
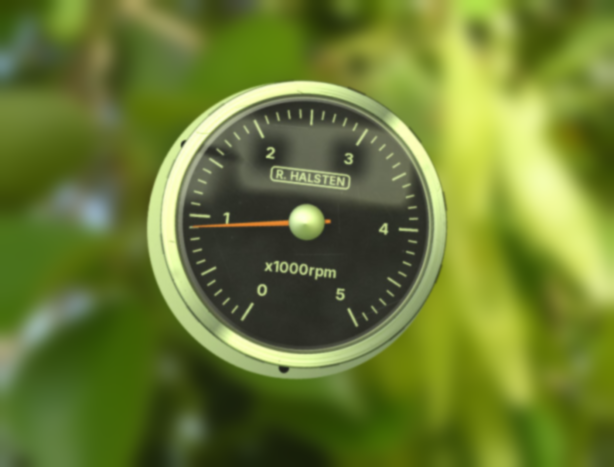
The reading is 900rpm
